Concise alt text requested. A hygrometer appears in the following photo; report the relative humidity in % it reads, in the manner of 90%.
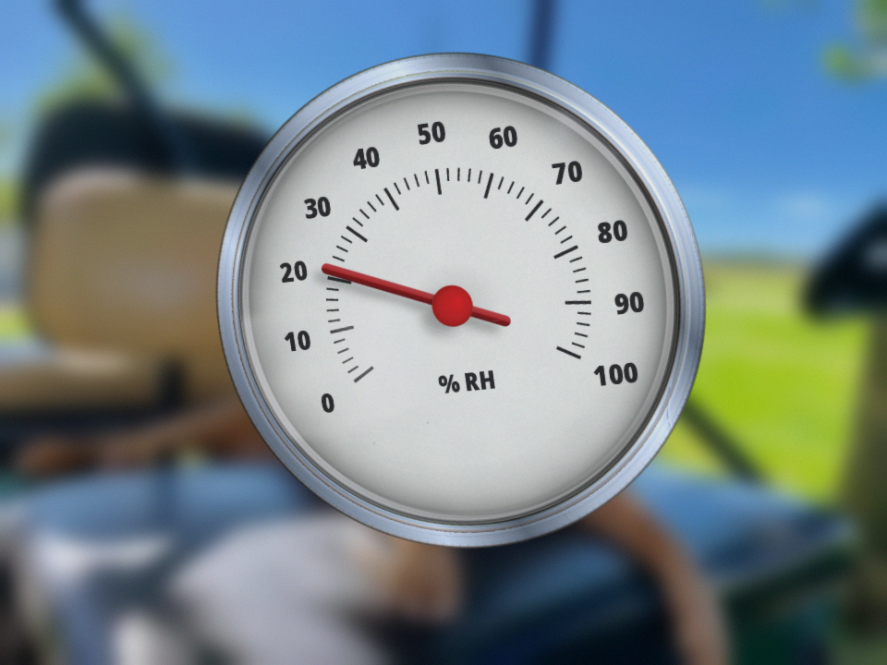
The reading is 22%
